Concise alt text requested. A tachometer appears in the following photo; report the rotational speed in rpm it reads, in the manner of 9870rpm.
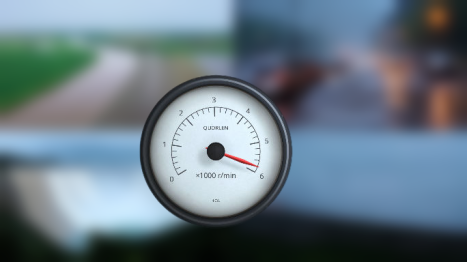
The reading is 5800rpm
